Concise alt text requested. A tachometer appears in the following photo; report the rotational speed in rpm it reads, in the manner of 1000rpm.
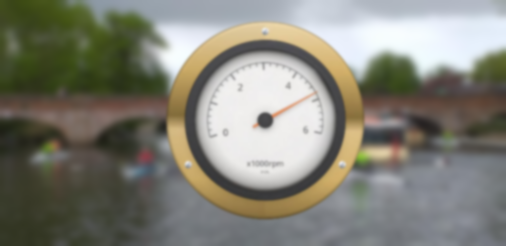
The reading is 4800rpm
